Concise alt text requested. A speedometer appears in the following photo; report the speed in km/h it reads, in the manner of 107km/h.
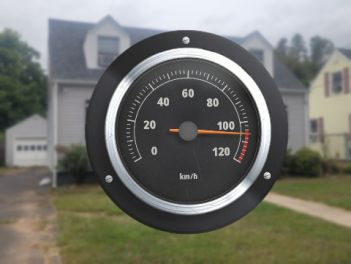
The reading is 106km/h
